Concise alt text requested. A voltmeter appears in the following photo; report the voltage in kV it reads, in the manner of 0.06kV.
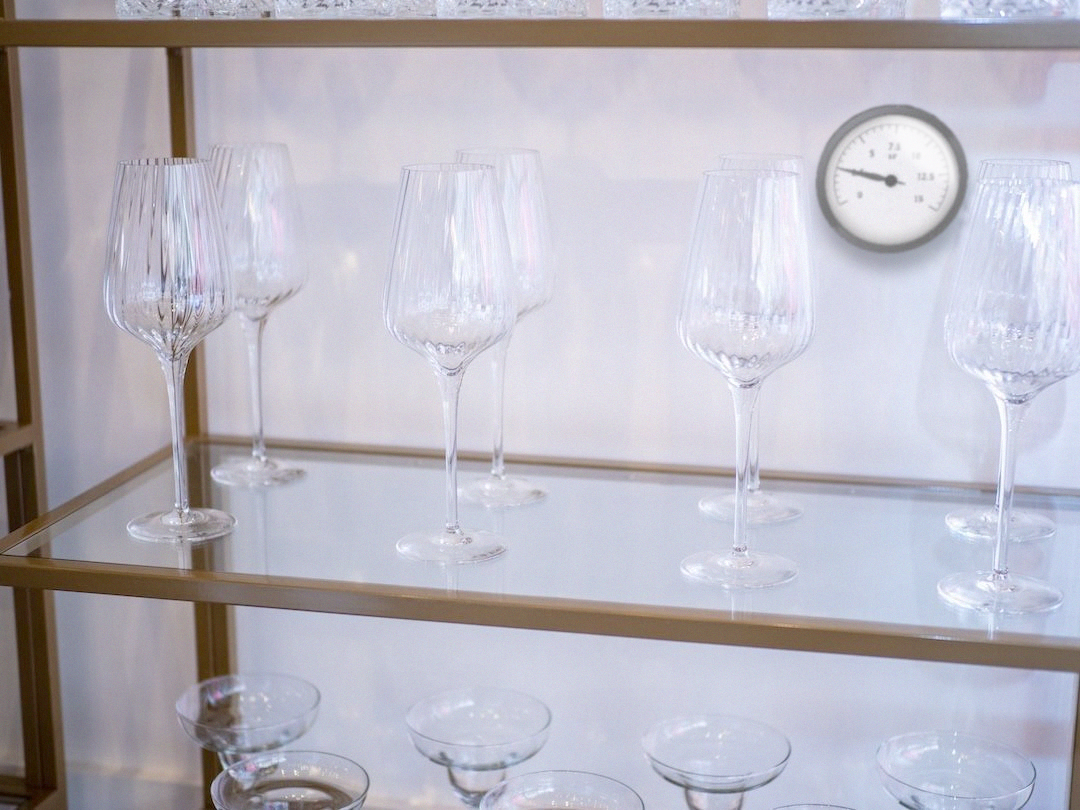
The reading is 2.5kV
